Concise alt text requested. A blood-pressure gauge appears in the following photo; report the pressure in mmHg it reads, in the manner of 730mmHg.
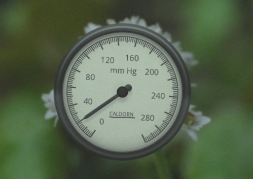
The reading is 20mmHg
